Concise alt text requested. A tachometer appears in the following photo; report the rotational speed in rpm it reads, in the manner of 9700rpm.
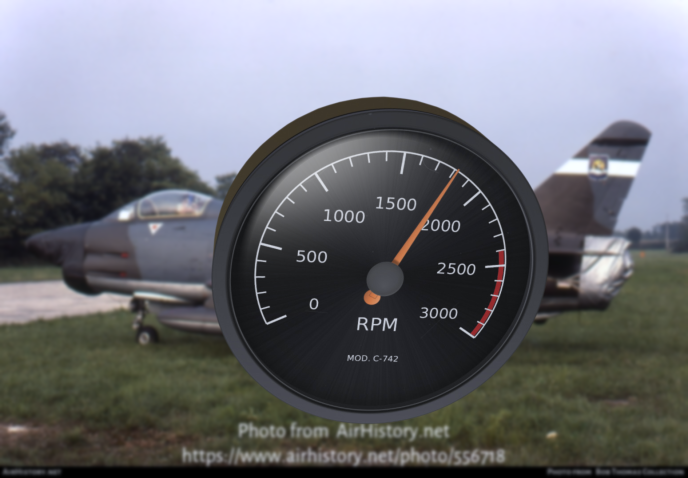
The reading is 1800rpm
